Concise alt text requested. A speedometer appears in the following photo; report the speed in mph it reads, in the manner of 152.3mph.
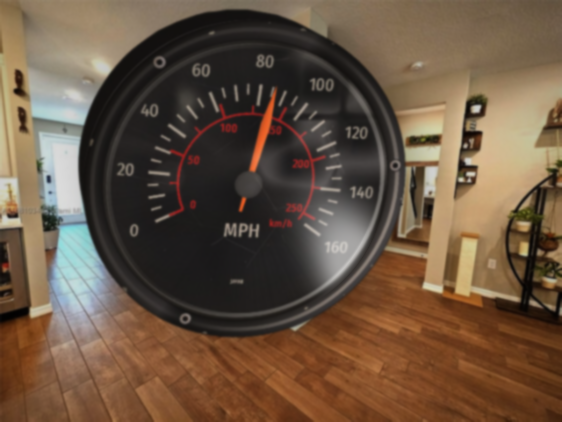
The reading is 85mph
